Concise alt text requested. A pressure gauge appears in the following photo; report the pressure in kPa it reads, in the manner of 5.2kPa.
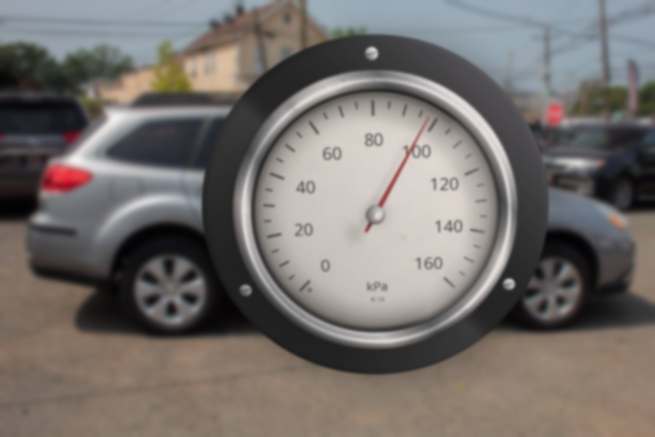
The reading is 97.5kPa
